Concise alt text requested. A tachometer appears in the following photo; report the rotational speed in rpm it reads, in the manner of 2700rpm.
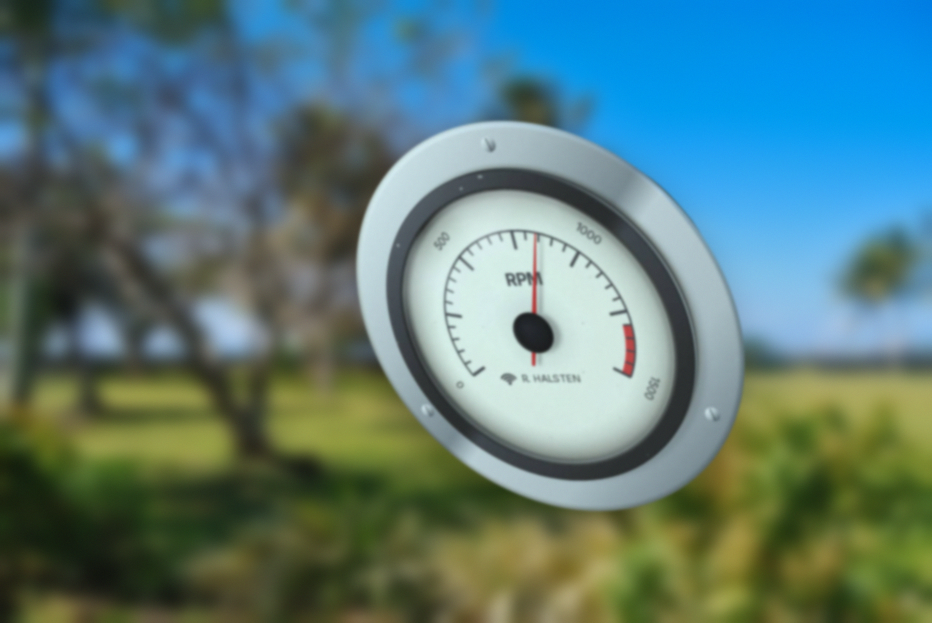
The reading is 850rpm
